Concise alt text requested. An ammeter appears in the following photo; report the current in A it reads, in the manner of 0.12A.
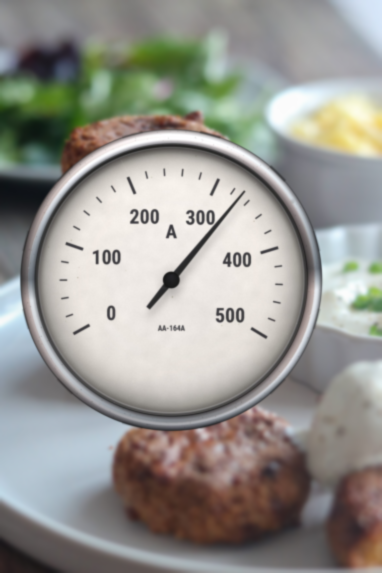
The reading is 330A
